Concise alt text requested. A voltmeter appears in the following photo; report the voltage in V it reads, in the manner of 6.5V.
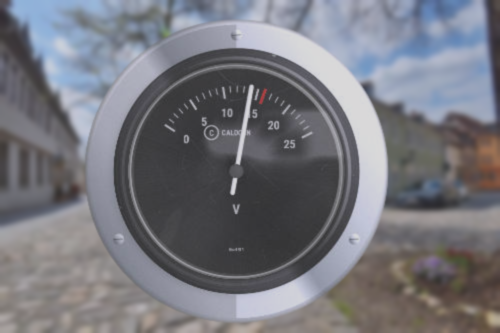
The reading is 14V
